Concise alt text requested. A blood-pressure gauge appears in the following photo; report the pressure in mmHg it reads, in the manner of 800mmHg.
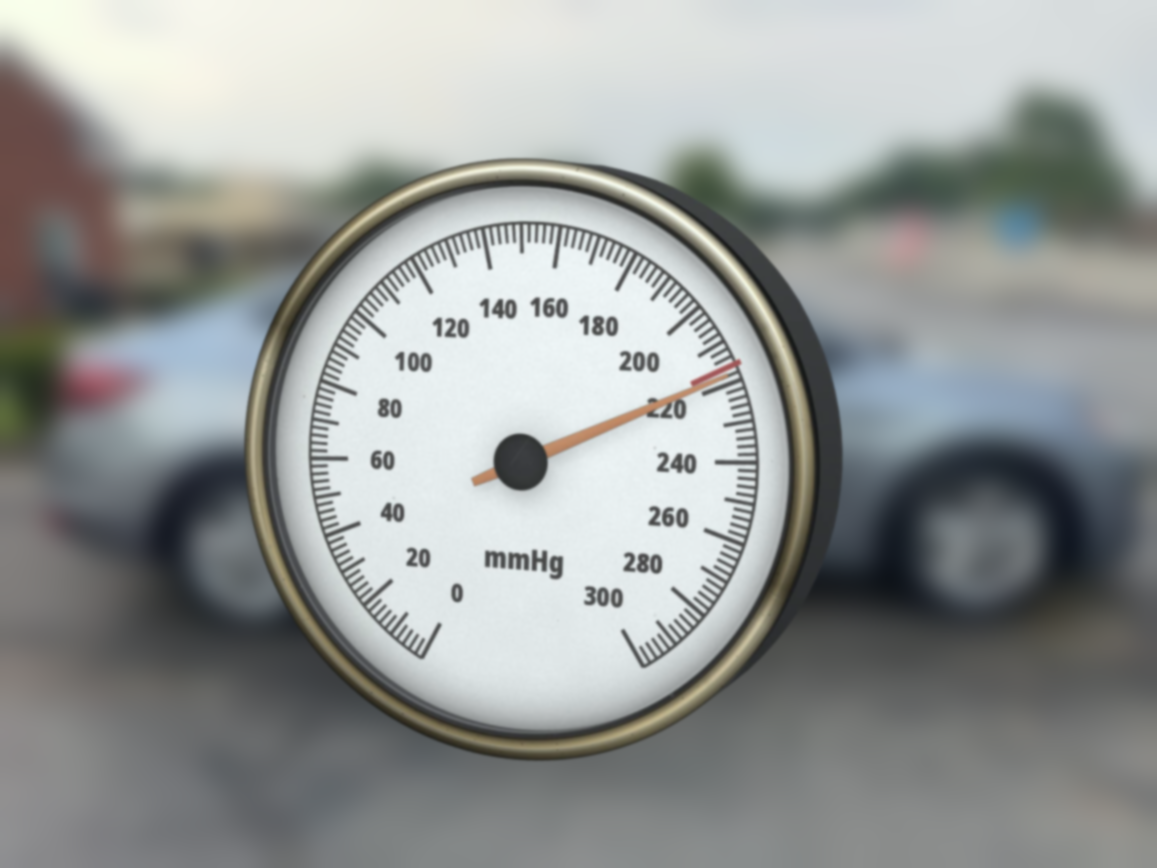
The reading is 218mmHg
